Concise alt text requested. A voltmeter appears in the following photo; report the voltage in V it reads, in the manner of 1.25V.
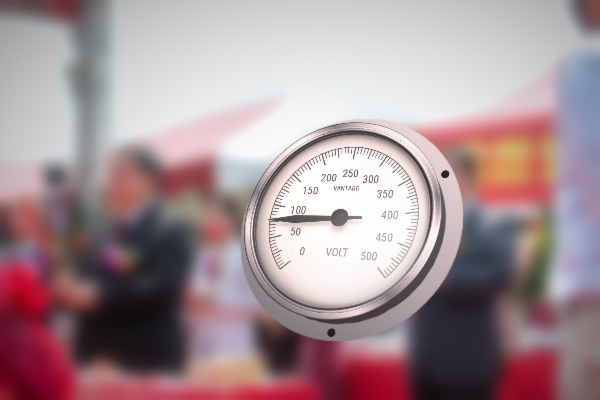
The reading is 75V
